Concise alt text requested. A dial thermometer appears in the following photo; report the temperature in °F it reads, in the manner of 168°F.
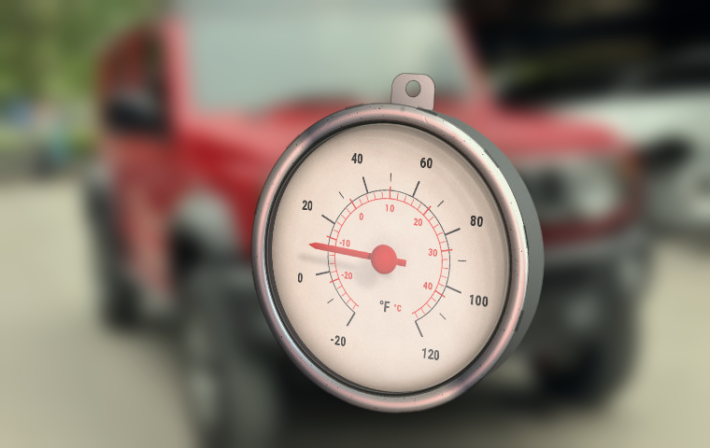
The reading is 10°F
